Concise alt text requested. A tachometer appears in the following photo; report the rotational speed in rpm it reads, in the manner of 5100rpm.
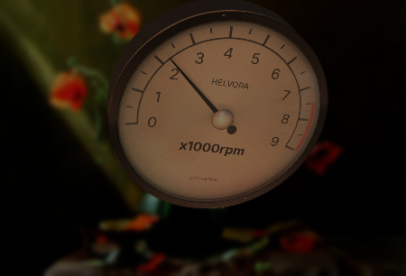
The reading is 2250rpm
